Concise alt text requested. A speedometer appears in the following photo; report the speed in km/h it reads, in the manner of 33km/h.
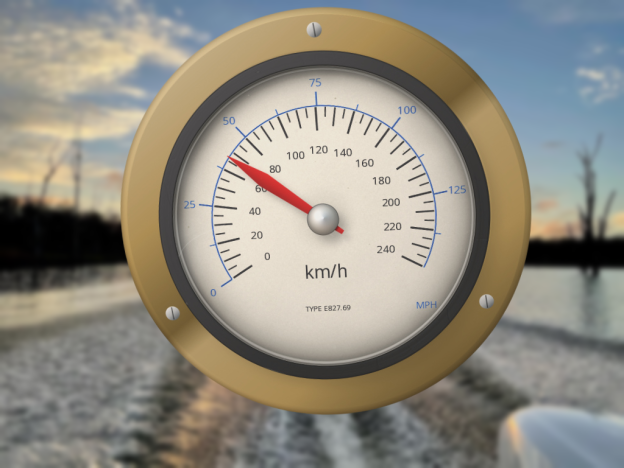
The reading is 67.5km/h
